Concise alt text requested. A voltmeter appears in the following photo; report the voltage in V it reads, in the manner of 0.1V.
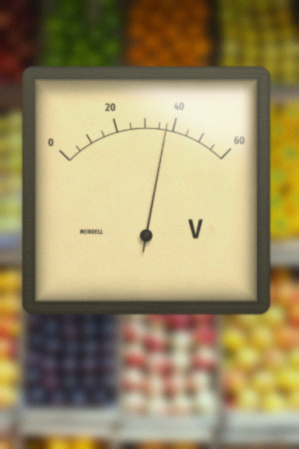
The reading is 37.5V
